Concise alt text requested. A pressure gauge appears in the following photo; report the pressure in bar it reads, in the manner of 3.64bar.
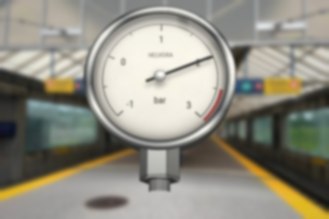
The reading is 2bar
